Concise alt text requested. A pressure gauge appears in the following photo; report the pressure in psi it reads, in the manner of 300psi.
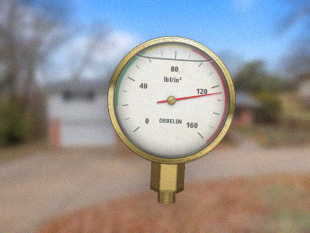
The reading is 125psi
